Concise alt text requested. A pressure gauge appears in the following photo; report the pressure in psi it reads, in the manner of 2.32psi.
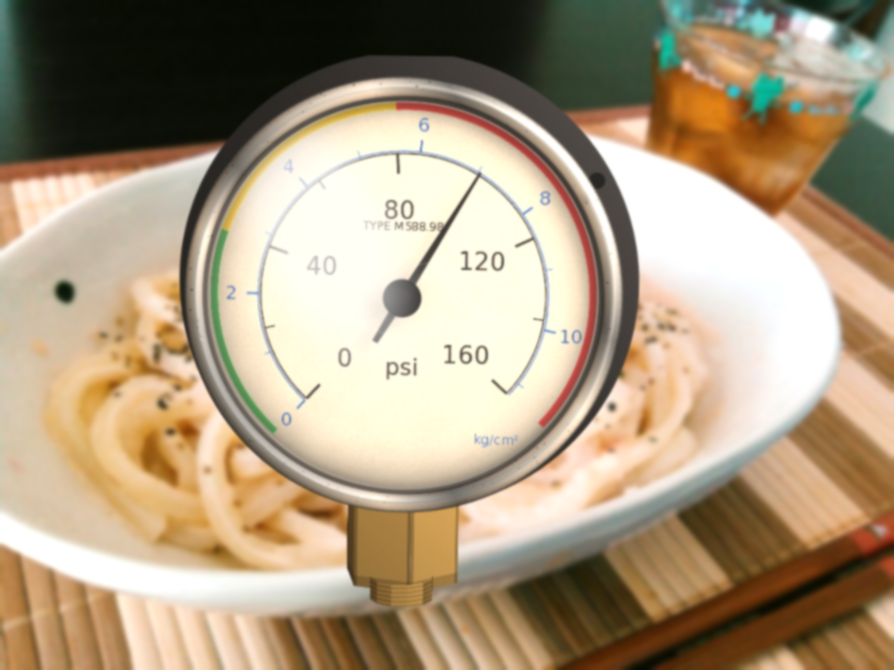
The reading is 100psi
